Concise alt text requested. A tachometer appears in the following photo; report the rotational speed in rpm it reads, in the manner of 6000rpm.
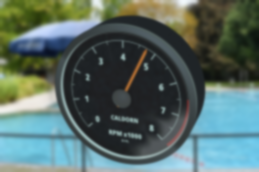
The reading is 4750rpm
